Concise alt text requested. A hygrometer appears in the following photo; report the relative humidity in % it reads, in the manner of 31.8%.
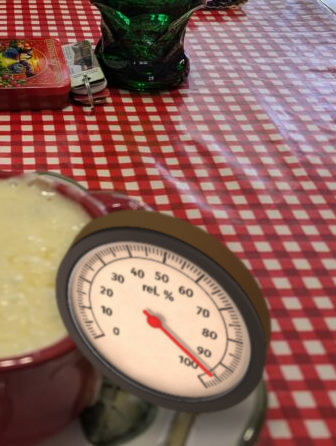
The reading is 95%
